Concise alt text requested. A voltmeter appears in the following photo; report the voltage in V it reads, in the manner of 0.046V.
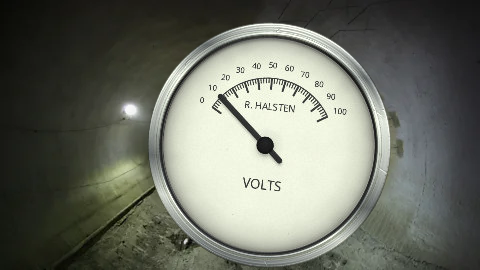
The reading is 10V
